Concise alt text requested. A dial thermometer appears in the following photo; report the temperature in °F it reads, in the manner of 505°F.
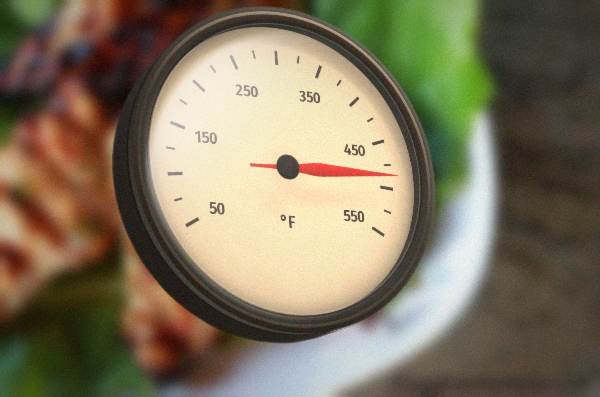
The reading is 487.5°F
